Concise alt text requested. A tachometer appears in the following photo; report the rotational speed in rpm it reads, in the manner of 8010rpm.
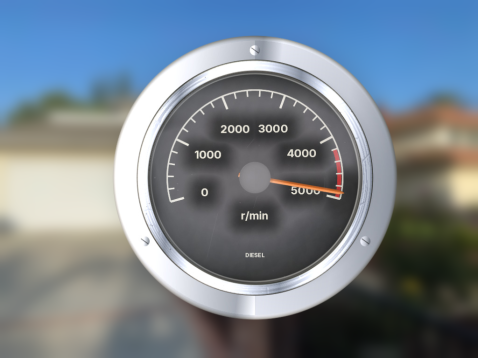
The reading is 4900rpm
